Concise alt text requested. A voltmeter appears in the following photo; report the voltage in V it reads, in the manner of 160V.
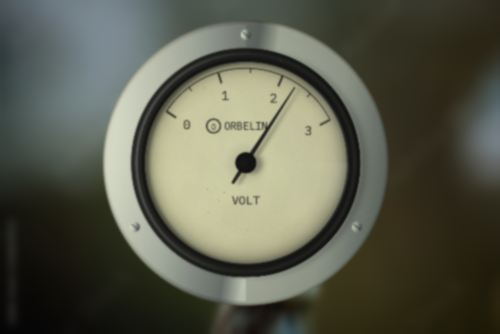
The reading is 2.25V
